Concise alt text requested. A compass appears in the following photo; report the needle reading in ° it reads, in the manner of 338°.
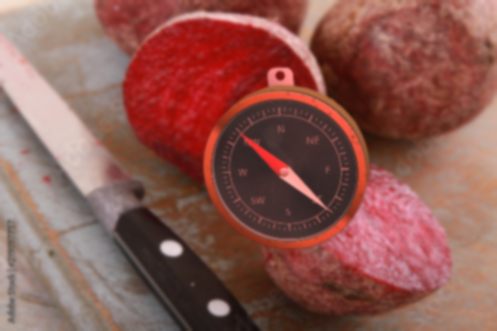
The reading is 315°
